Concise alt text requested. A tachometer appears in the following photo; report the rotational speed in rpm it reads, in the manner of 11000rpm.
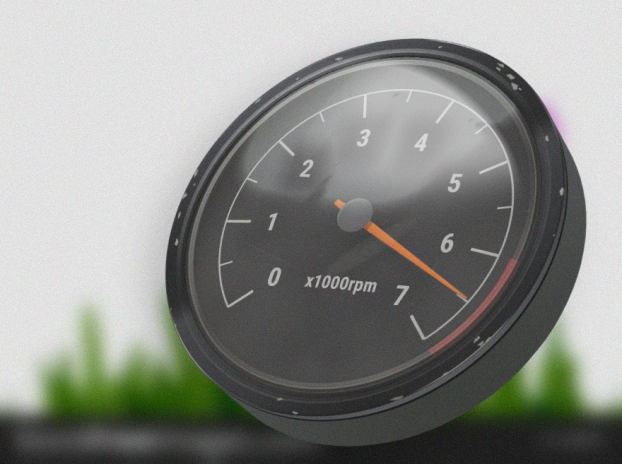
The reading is 6500rpm
